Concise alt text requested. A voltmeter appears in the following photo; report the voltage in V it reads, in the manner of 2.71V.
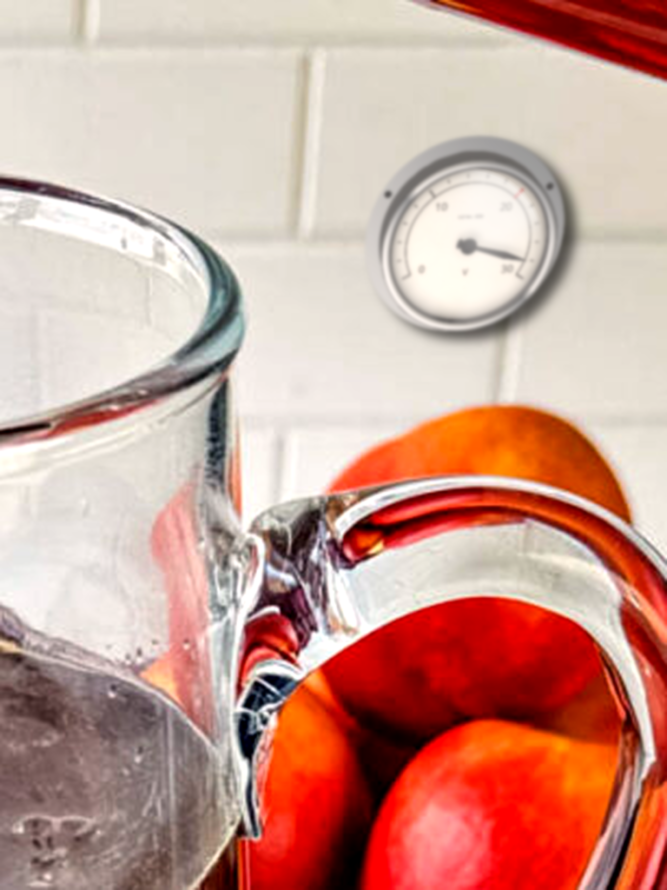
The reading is 28V
